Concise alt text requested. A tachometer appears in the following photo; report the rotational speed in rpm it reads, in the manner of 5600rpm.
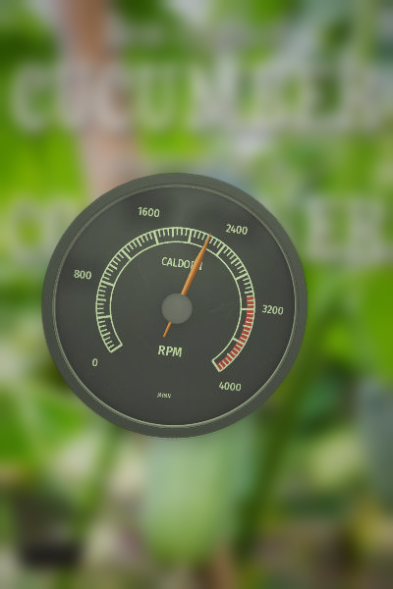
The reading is 2200rpm
